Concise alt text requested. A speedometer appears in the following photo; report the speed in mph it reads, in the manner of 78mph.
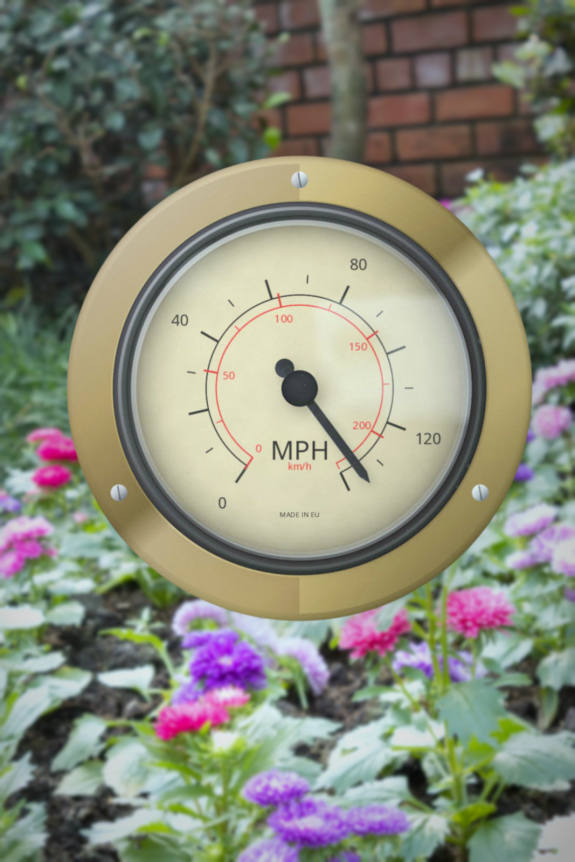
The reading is 135mph
